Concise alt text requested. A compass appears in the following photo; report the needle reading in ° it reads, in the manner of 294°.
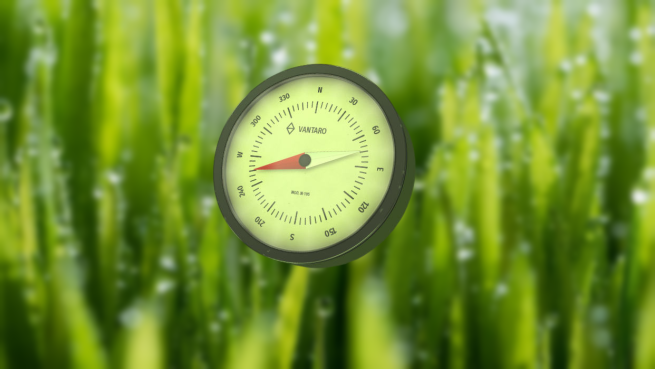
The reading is 255°
